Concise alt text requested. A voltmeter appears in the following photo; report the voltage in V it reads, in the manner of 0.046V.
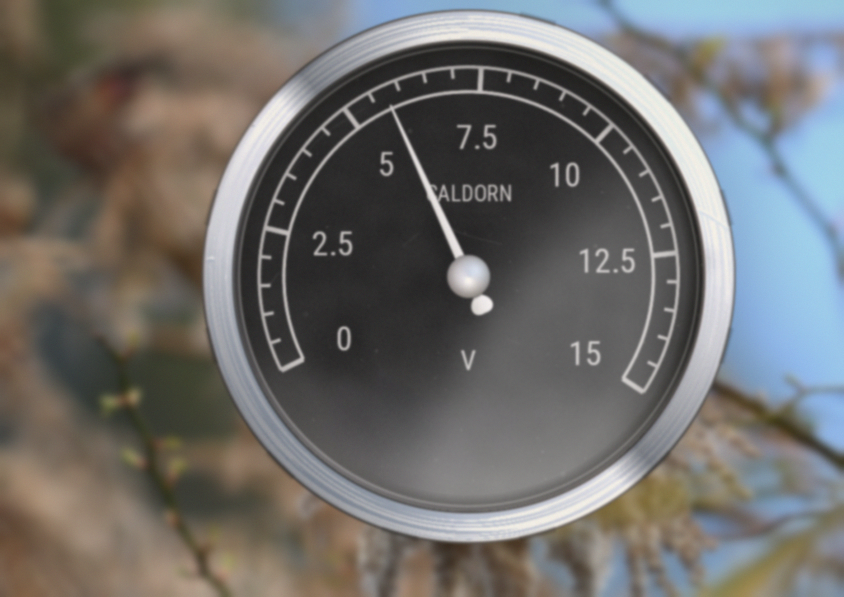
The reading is 5.75V
